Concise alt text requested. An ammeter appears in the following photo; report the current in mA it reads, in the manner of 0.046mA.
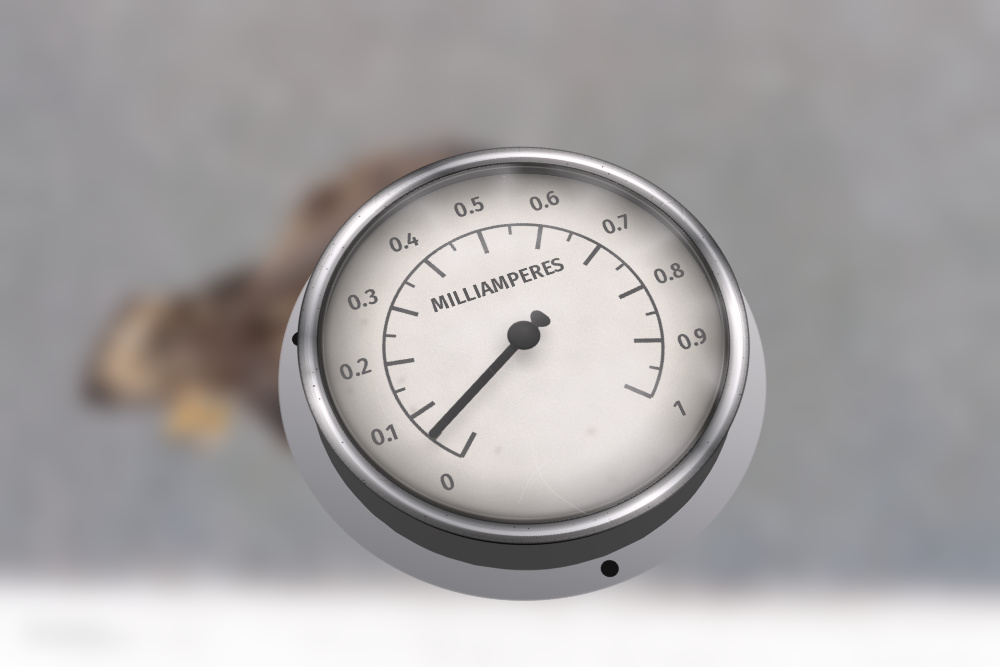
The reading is 0.05mA
